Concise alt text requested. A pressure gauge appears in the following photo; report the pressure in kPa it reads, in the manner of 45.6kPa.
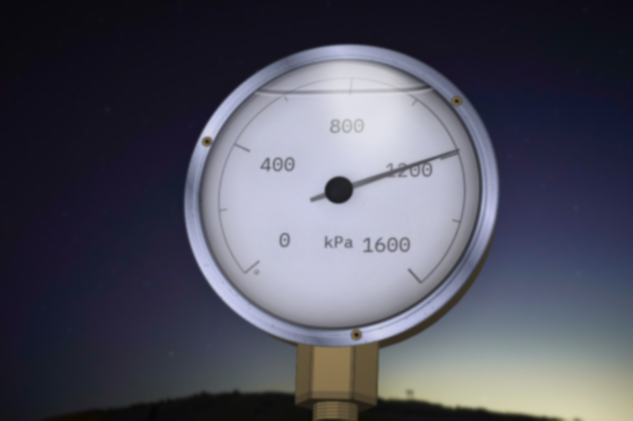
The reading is 1200kPa
